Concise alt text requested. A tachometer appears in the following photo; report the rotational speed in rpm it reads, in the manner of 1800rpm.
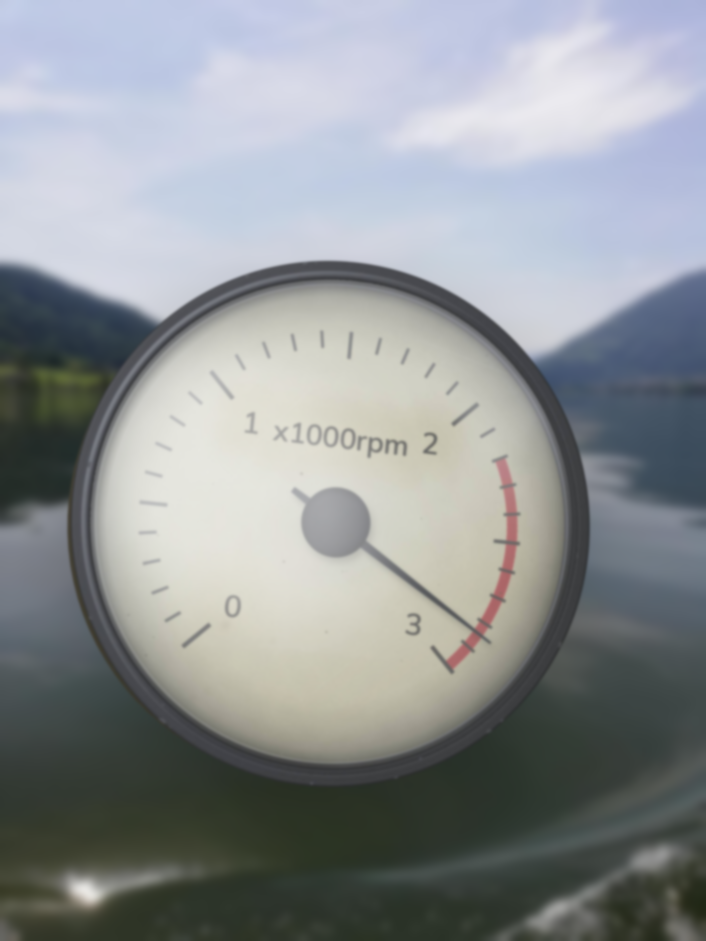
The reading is 2850rpm
